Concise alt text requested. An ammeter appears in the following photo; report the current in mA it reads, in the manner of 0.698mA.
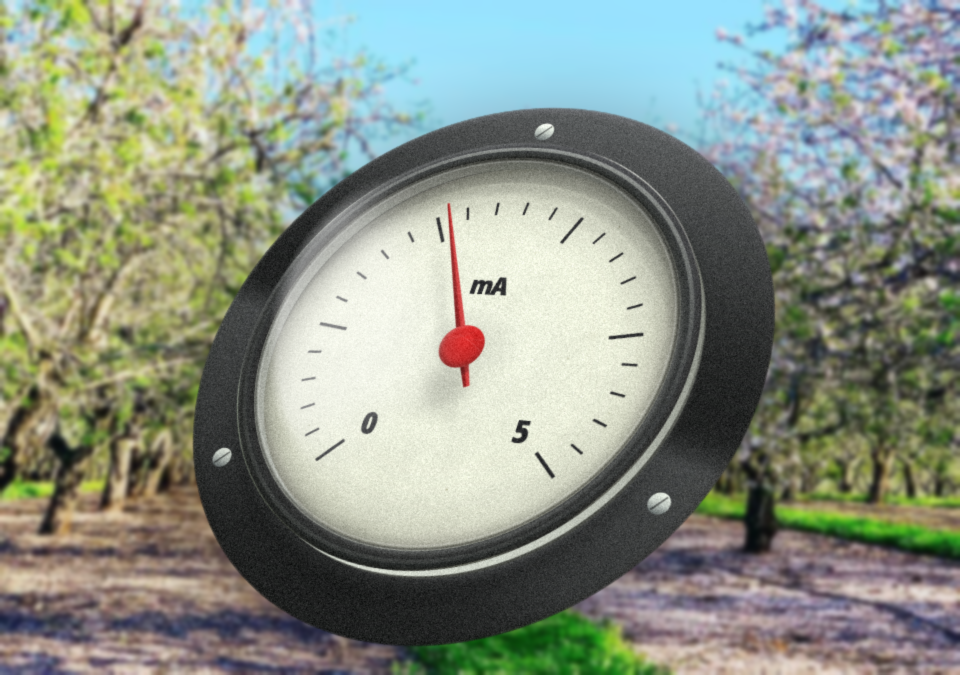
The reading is 2.1mA
